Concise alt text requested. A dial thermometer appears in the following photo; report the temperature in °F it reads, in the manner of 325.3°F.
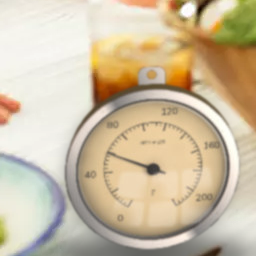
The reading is 60°F
